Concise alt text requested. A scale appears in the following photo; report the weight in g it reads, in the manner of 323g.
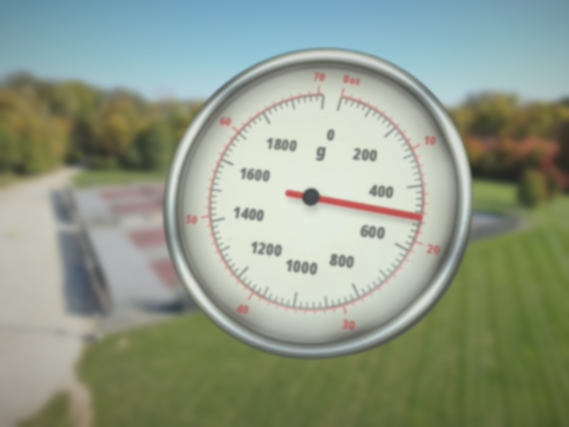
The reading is 500g
